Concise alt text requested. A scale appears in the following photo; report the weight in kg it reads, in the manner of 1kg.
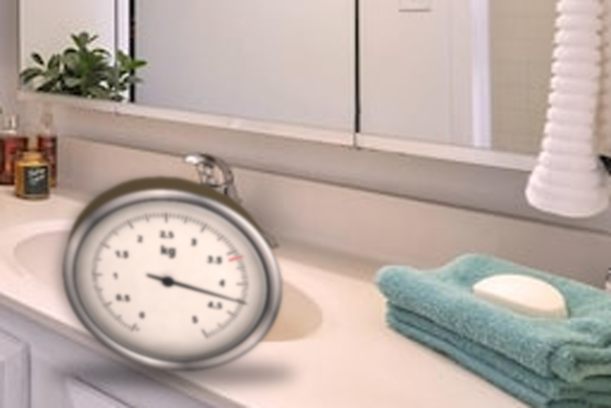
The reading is 4.25kg
